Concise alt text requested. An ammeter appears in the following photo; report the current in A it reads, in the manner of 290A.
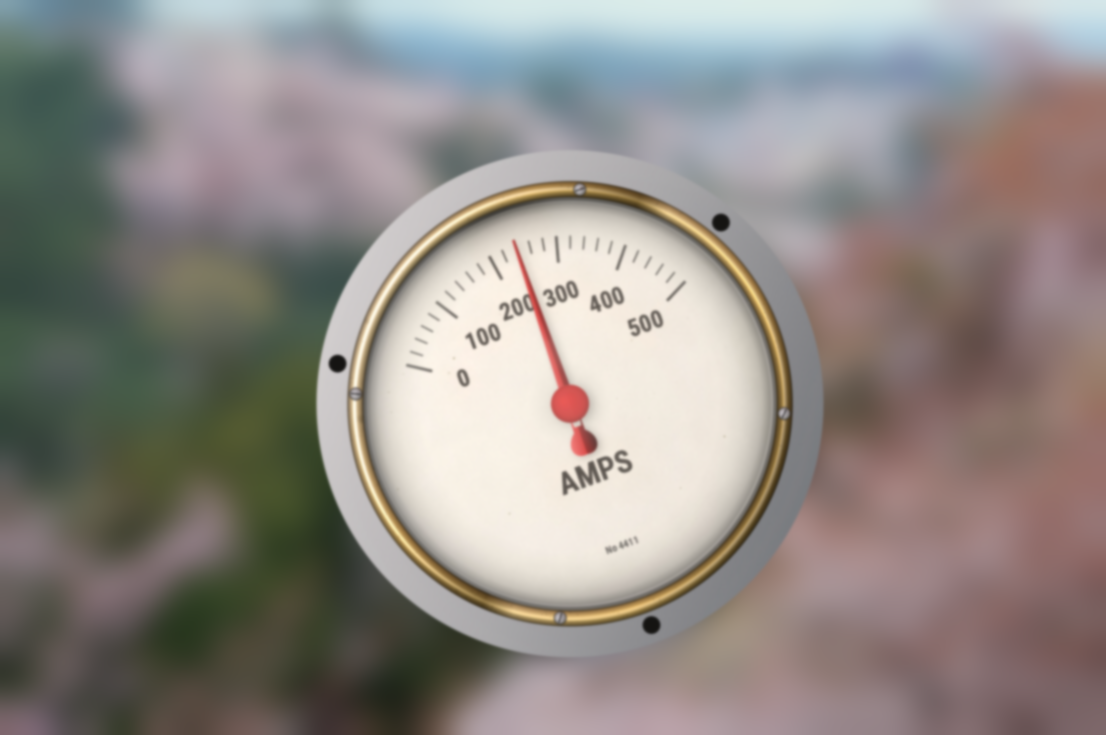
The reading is 240A
